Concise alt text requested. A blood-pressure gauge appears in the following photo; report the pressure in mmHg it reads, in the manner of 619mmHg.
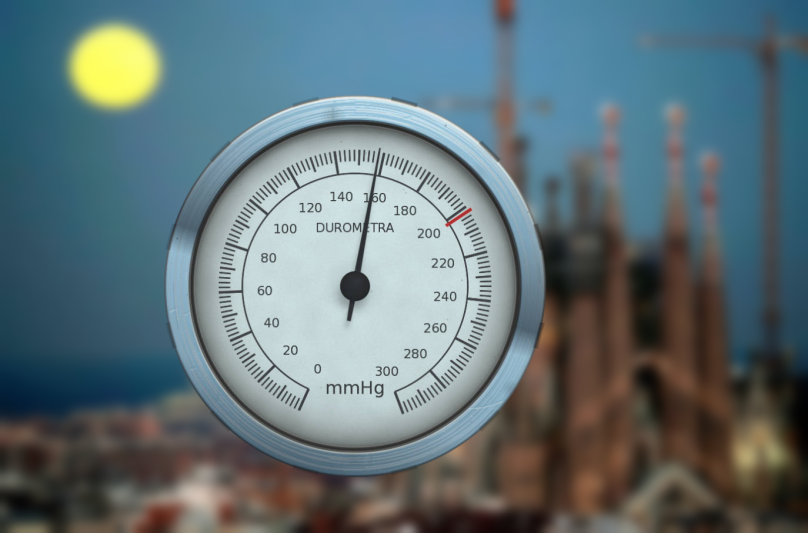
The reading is 158mmHg
